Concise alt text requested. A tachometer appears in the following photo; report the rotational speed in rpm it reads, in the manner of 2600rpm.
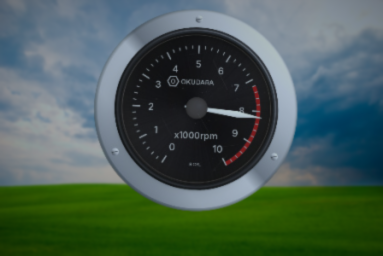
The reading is 8200rpm
